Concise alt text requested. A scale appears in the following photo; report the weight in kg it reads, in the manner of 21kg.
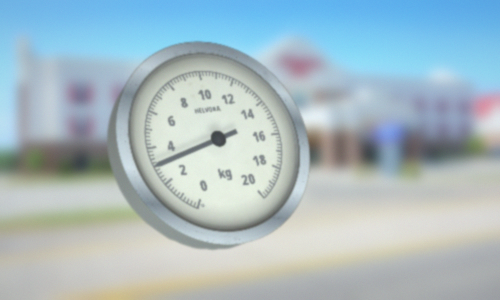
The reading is 3kg
